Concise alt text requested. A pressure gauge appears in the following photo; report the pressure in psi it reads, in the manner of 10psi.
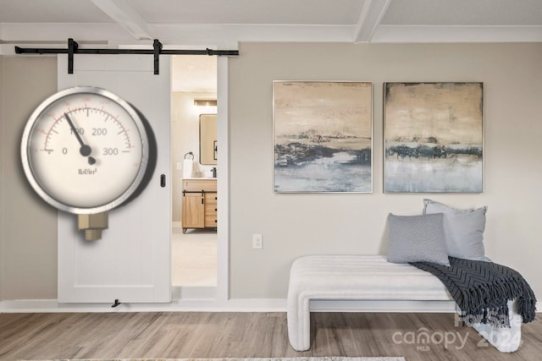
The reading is 100psi
